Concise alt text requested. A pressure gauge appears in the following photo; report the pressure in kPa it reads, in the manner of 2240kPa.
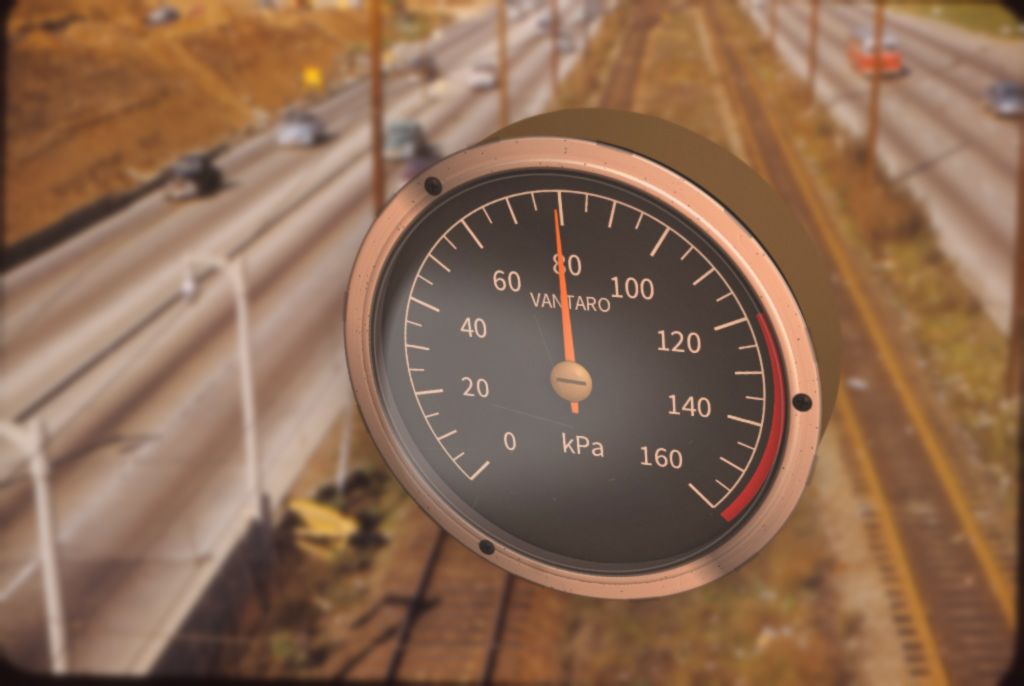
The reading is 80kPa
